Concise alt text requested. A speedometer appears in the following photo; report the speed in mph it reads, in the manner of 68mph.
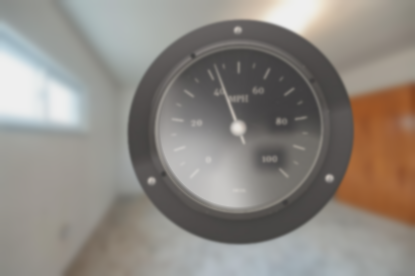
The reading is 42.5mph
